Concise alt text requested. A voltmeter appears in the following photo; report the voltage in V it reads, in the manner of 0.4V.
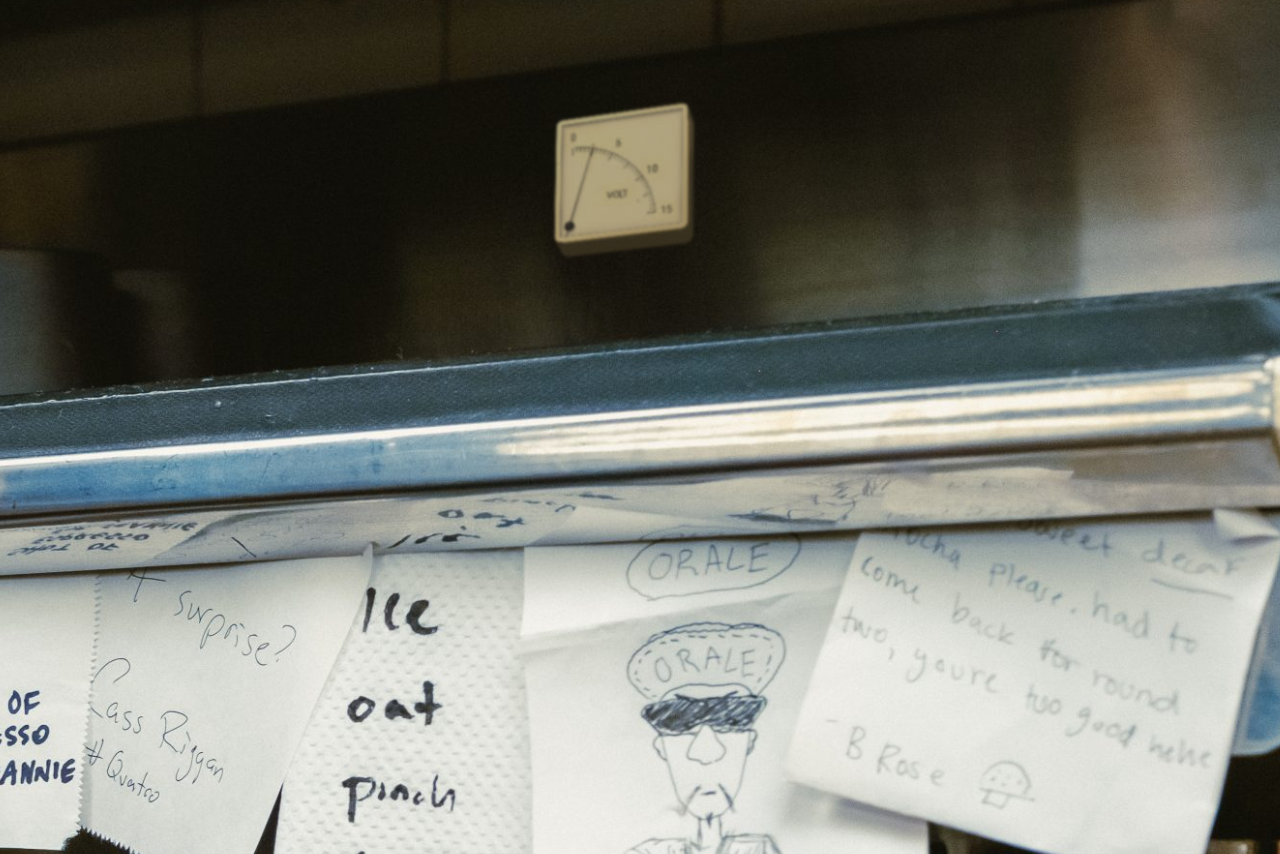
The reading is 2.5V
